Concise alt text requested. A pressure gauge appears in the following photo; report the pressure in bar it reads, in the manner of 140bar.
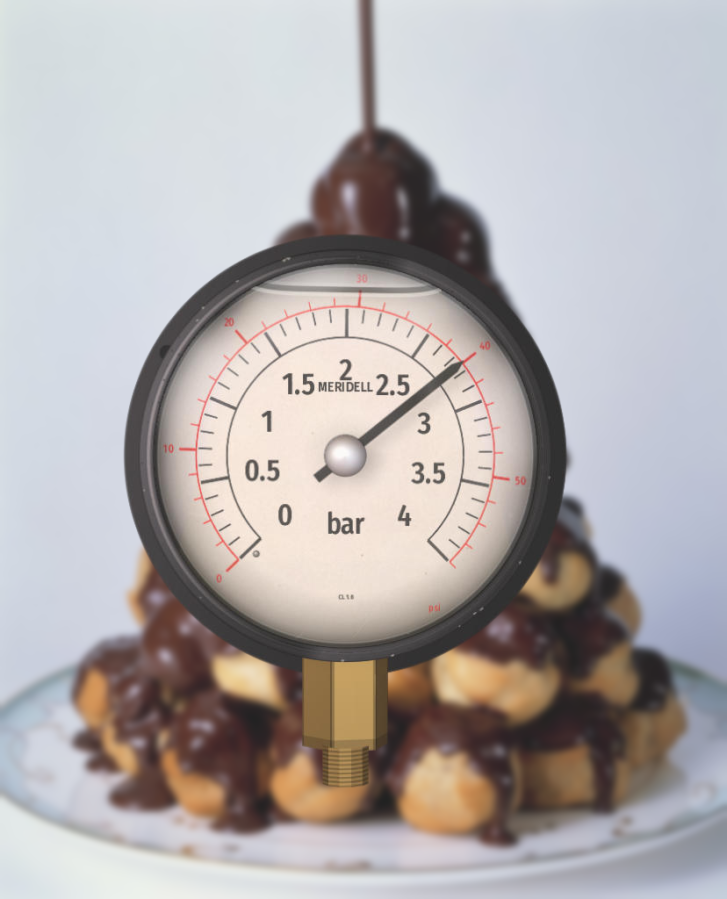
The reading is 2.75bar
